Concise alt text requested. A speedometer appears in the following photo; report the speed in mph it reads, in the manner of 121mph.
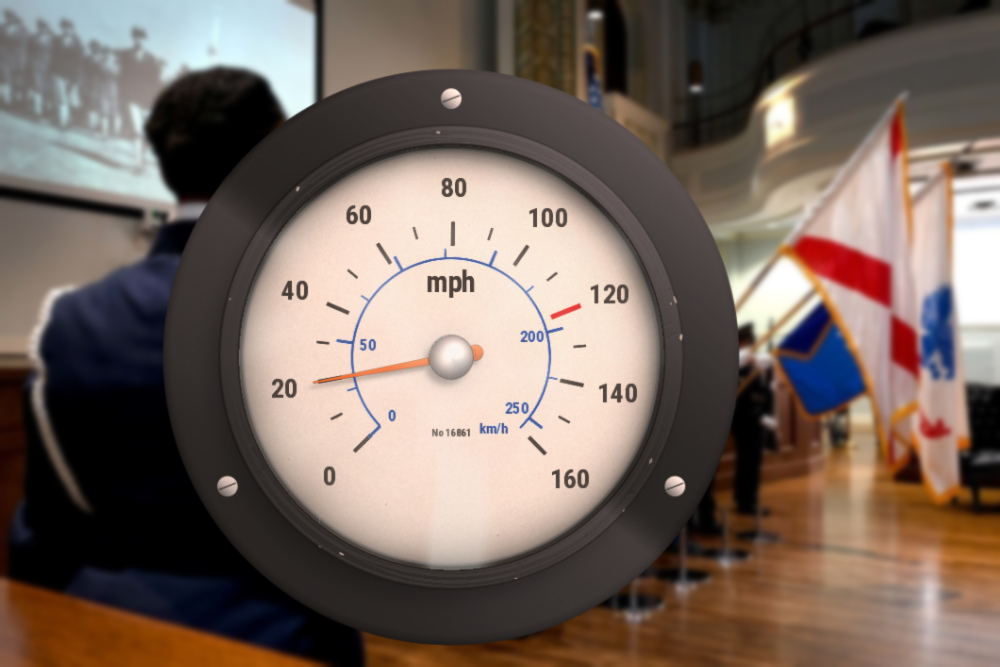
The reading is 20mph
